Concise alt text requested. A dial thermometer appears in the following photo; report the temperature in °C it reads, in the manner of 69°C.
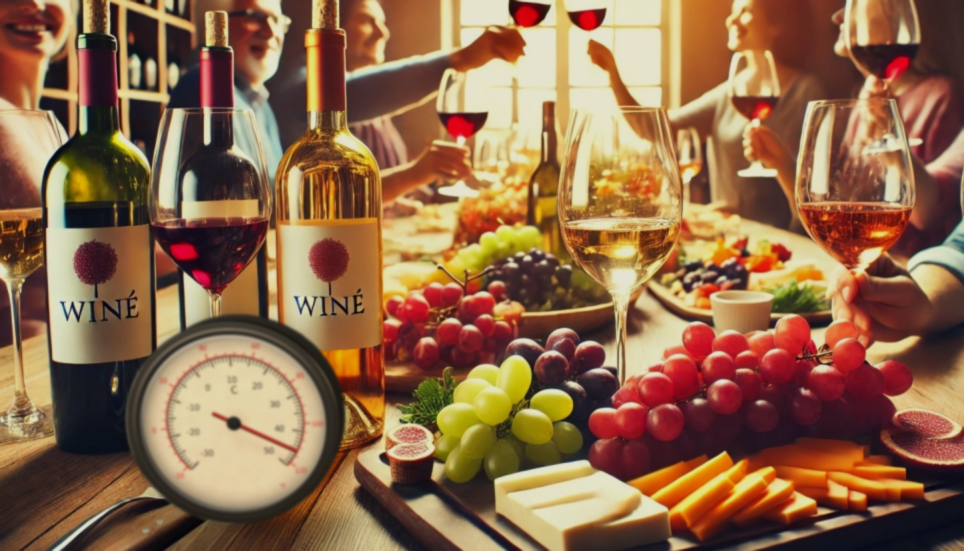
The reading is 45°C
